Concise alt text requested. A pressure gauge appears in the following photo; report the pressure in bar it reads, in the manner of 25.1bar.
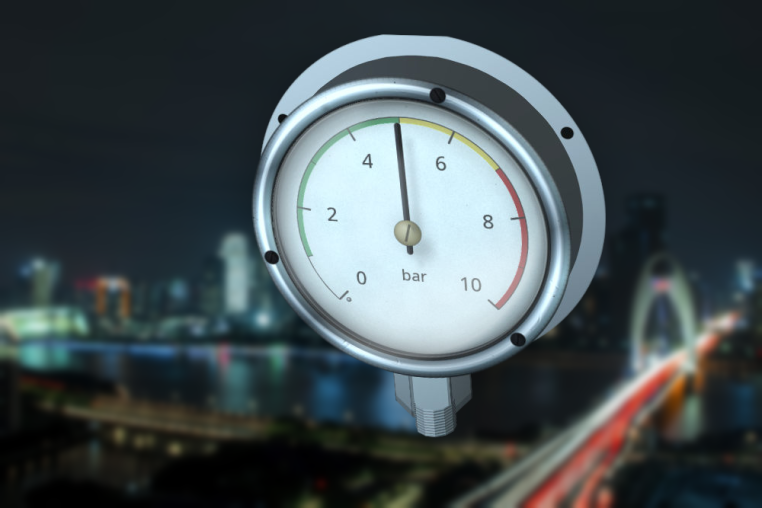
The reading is 5bar
